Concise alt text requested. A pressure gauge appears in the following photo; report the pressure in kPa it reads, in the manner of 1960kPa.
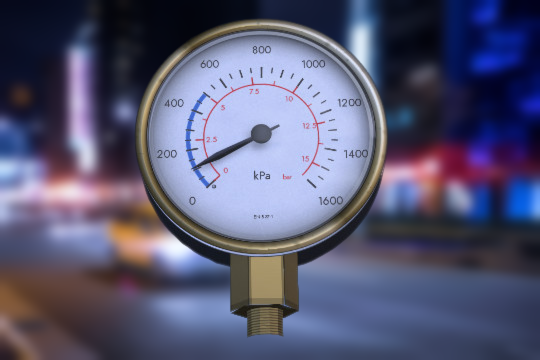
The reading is 100kPa
